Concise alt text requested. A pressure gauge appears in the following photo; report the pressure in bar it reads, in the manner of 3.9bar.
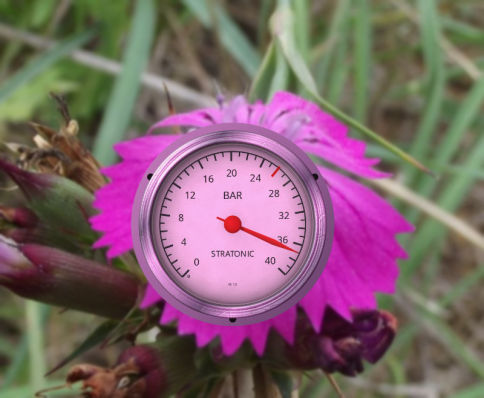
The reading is 37bar
